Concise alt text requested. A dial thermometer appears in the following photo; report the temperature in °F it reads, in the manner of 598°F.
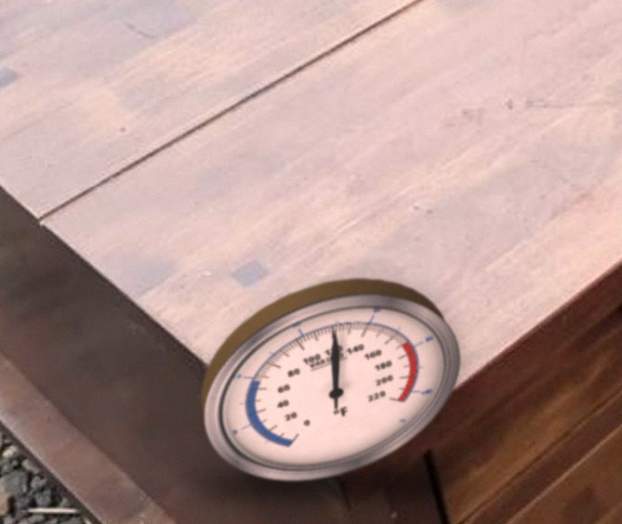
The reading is 120°F
